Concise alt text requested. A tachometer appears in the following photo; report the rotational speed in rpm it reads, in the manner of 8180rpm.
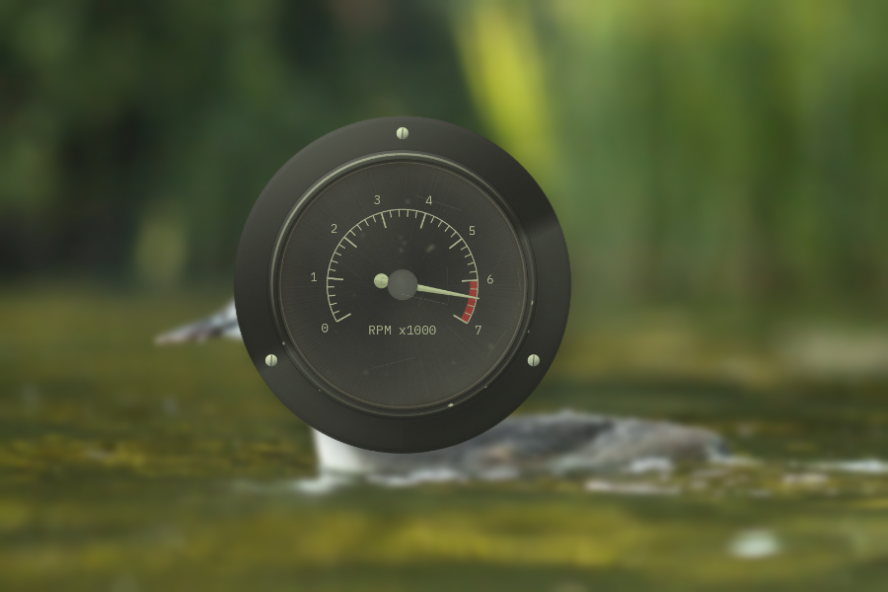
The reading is 6400rpm
